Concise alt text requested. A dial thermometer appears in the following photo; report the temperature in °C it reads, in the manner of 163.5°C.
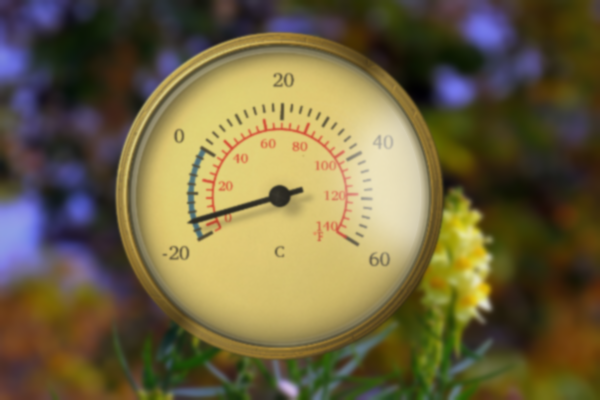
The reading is -16°C
